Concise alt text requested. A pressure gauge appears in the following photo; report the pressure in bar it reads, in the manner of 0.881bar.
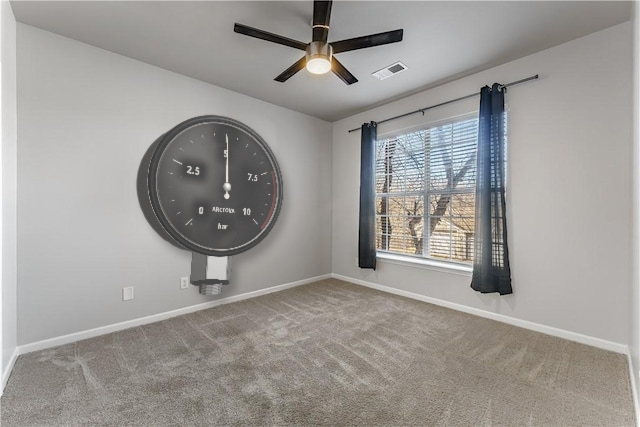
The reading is 5bar
